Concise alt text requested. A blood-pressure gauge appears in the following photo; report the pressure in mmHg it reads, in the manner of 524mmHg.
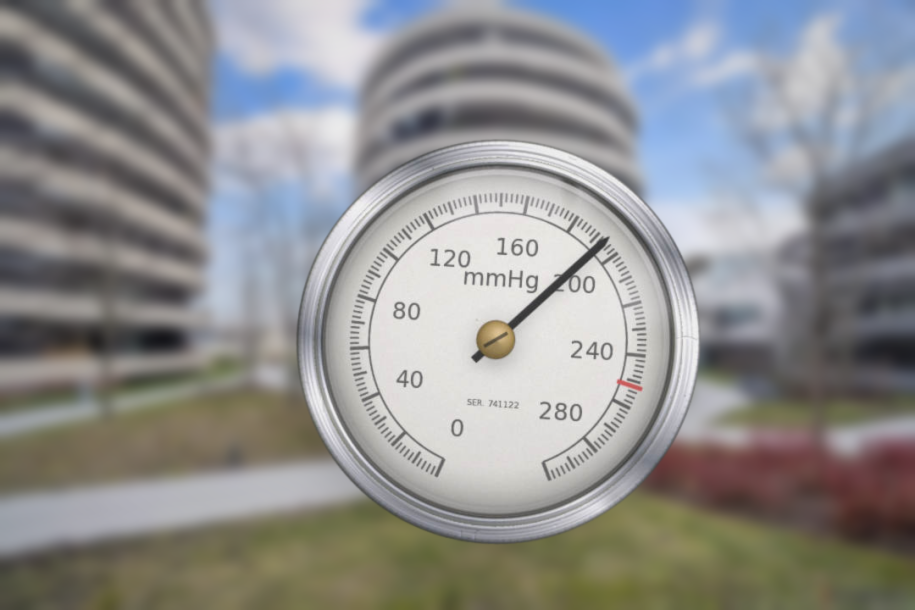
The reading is 194mmHg
